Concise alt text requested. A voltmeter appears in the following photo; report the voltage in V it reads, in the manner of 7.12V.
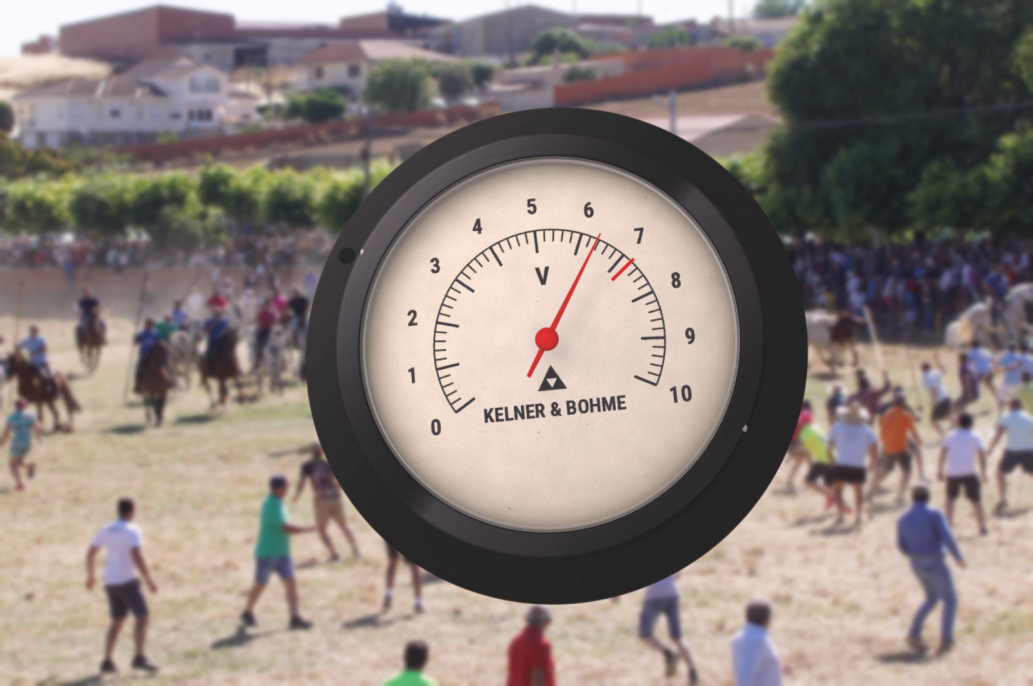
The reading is 6.4V
